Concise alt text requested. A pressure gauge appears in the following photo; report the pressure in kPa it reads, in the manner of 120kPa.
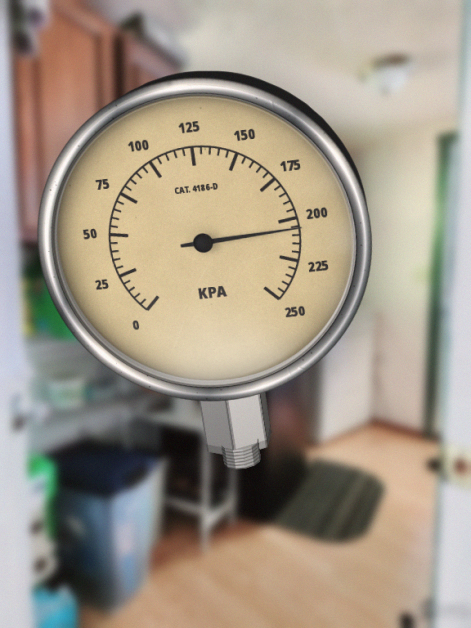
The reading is 205kPa
